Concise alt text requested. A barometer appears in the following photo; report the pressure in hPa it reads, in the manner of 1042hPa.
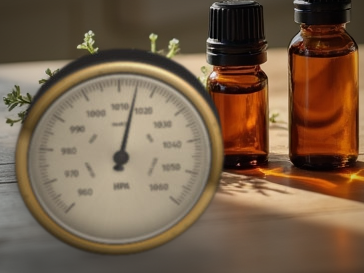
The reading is 1015hPa
